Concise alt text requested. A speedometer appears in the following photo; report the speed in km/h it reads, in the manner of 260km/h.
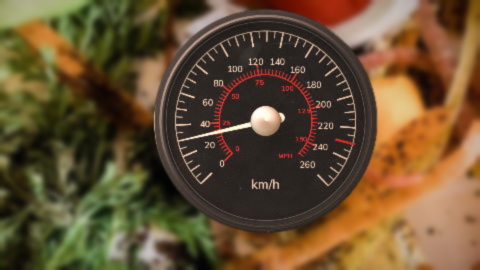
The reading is 30km/h
